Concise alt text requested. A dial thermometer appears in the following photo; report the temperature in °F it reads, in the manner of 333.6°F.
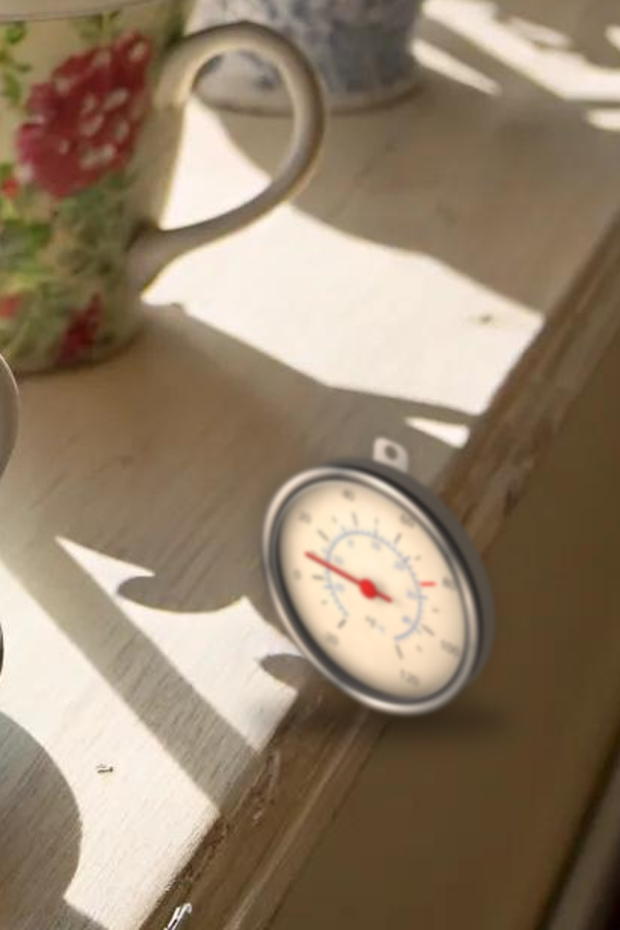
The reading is 10°F
